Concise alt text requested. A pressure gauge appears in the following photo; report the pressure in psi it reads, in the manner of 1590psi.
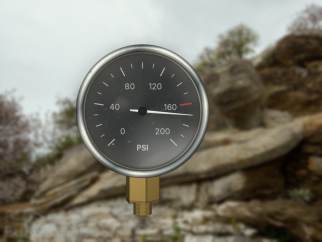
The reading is 170psi
